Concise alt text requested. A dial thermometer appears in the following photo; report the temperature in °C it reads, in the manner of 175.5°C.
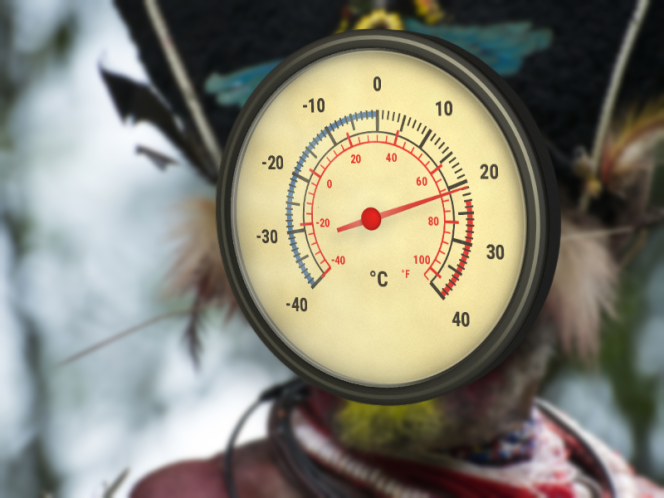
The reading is 21°C
